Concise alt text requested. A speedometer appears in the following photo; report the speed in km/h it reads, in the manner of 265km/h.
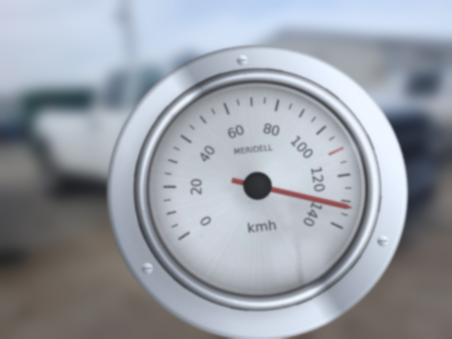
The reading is 132.5km/h
